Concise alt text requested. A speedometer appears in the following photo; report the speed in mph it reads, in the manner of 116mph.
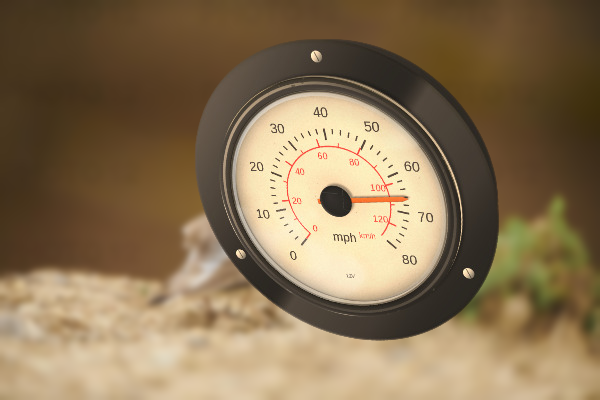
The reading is 66mph
